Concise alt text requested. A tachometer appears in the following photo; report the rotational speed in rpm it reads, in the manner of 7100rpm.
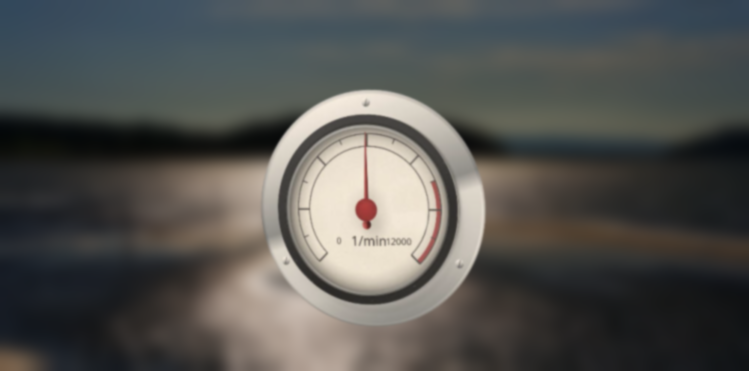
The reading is 6000rpm
